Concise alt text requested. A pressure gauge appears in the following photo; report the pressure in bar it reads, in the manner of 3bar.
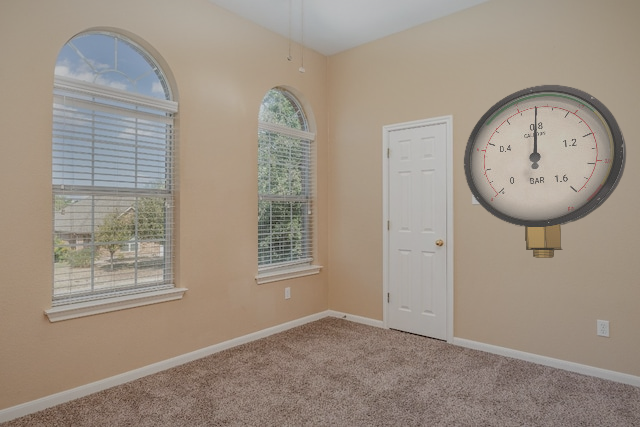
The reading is 0.8bar
